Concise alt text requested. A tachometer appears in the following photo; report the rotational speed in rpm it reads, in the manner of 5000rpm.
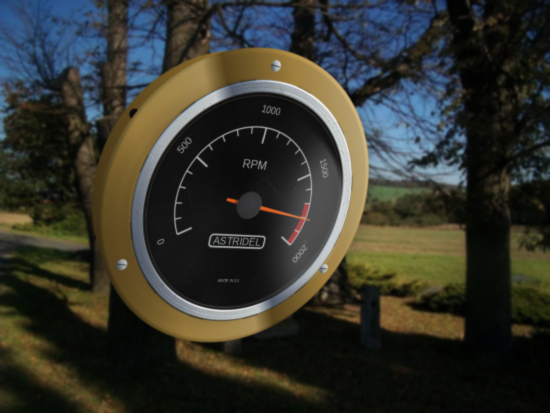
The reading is 1800rpm
